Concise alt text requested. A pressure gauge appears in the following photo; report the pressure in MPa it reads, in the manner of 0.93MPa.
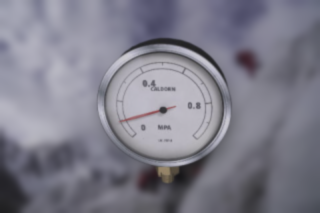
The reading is 0.1MPa
